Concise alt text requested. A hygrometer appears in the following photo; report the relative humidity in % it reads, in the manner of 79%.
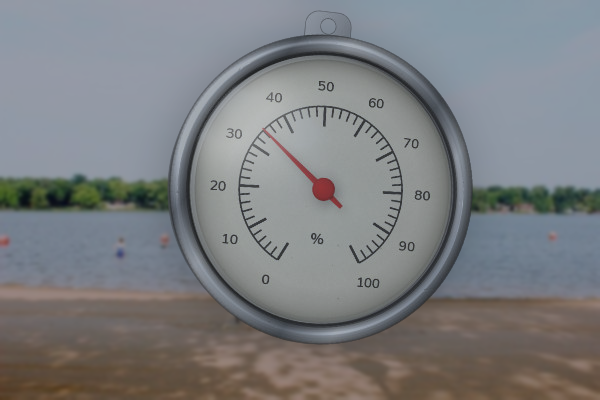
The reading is 34%
